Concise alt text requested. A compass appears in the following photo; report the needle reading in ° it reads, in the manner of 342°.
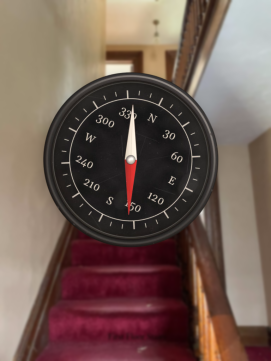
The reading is 155°
